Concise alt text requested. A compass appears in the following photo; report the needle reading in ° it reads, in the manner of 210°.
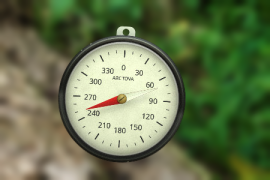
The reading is 250°
